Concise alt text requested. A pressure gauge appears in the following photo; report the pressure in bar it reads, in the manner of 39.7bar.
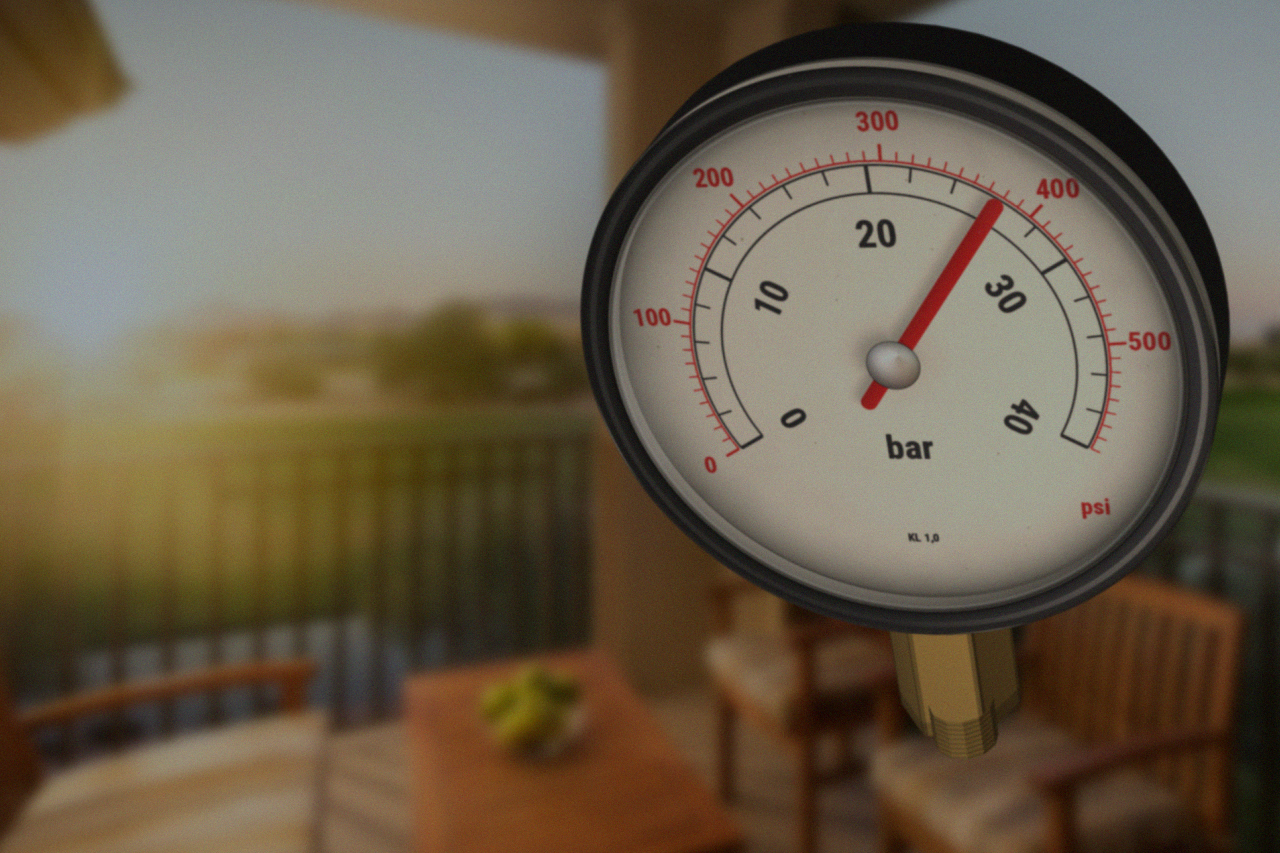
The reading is 26bar
